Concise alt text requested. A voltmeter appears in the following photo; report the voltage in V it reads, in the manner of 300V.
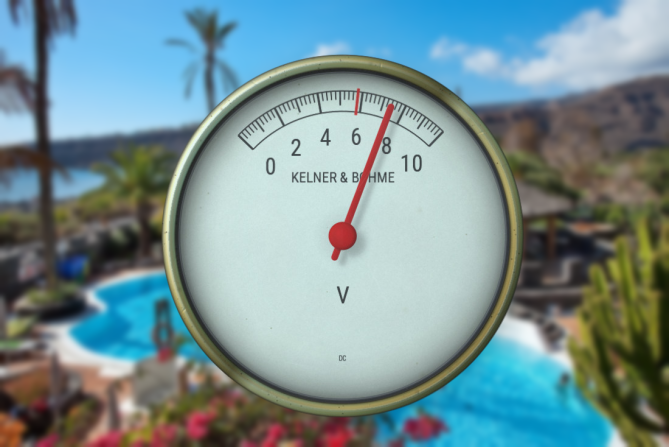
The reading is 7.4V
